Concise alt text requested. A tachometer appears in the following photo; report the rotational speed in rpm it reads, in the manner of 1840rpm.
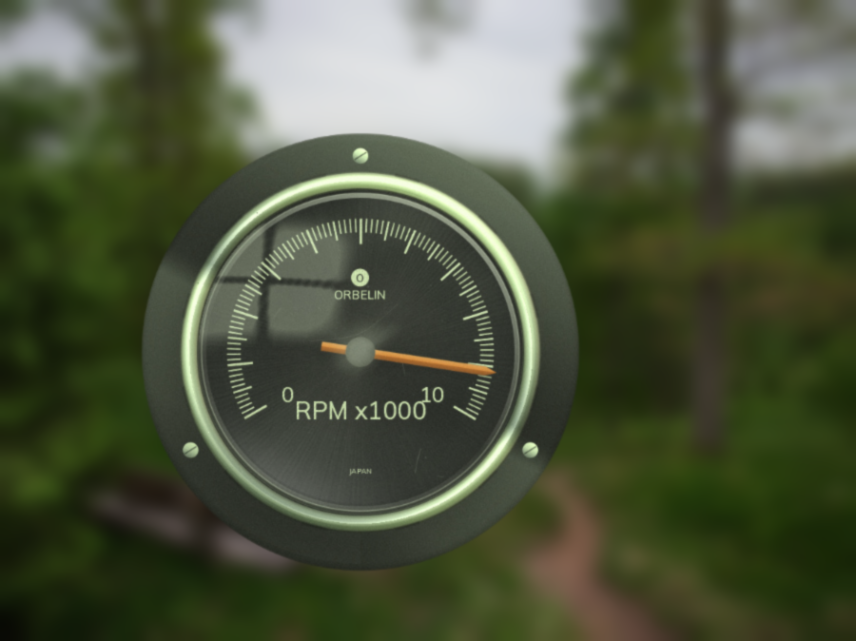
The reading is 9100rpm
